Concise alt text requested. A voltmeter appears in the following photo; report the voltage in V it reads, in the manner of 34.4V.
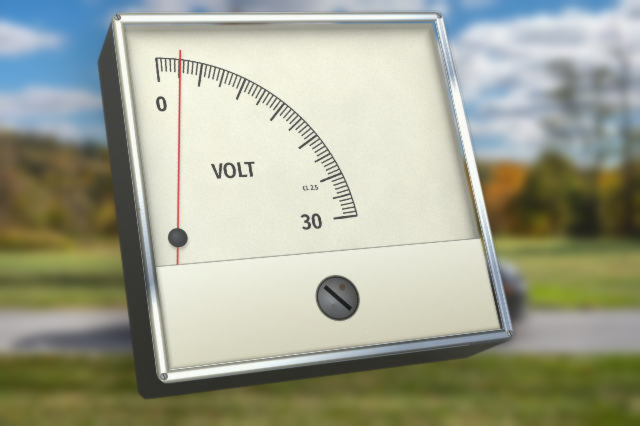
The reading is 2.5V
